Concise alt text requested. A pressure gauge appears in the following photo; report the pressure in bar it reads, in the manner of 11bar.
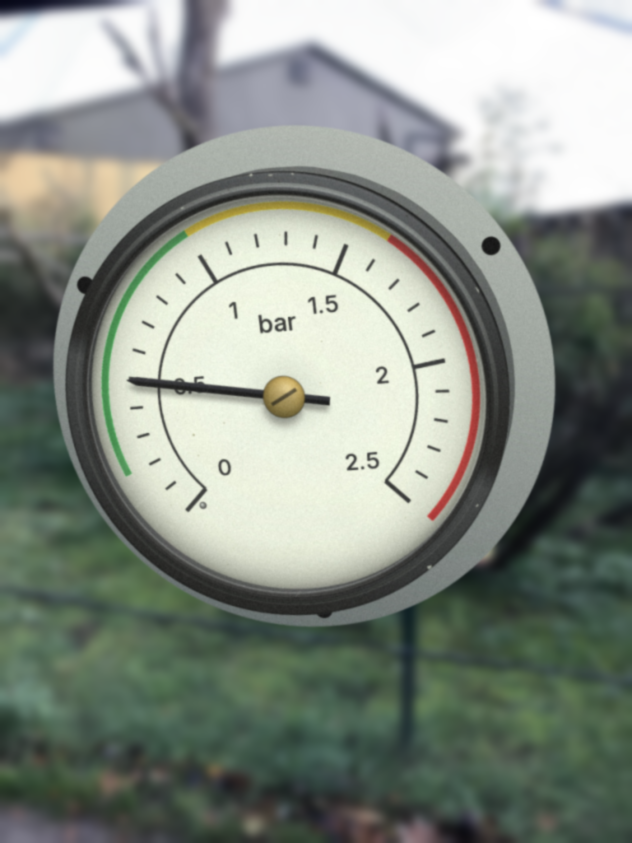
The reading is 0.5bar
